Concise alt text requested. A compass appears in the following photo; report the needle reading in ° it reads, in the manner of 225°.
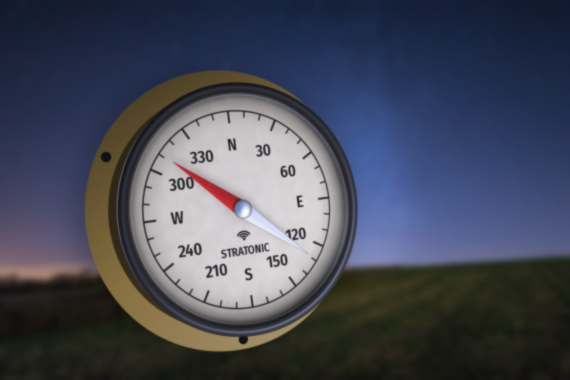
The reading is 310°
